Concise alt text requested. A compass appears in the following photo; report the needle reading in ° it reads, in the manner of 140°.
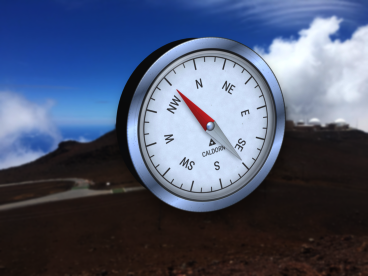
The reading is 330°
